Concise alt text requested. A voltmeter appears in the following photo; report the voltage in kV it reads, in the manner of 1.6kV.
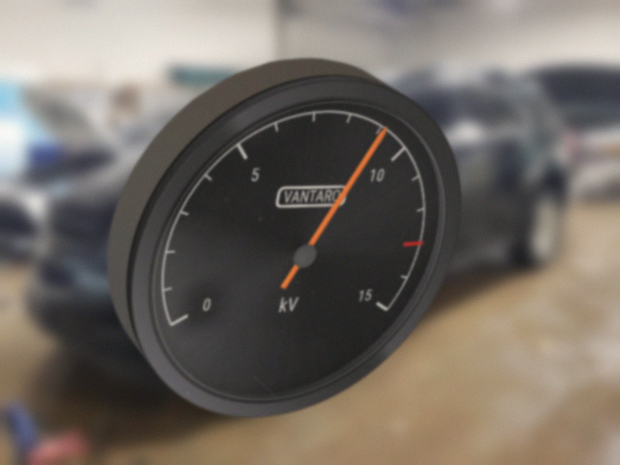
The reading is 9kV
